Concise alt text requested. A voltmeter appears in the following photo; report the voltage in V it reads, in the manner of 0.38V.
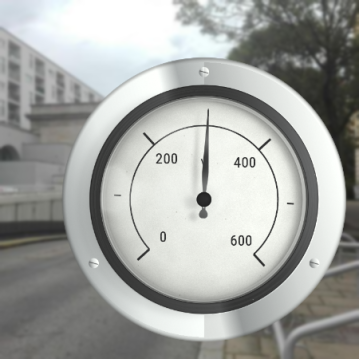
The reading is 300V
